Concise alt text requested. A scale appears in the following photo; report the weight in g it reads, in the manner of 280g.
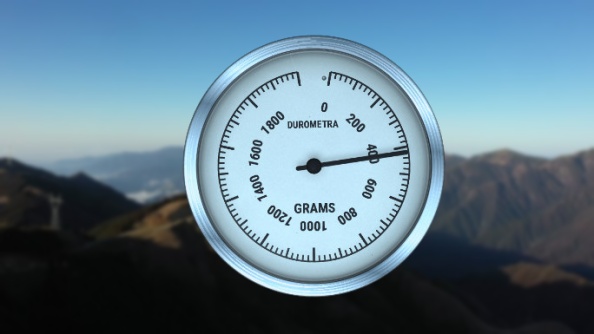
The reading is 420g
